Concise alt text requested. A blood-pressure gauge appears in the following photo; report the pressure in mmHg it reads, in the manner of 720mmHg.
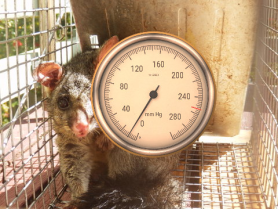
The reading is 10mmHg
